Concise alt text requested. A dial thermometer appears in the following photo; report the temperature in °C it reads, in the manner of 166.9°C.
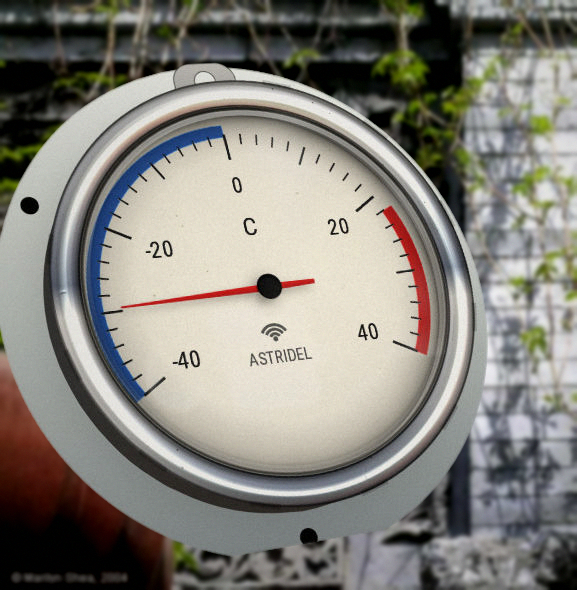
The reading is -30°C
